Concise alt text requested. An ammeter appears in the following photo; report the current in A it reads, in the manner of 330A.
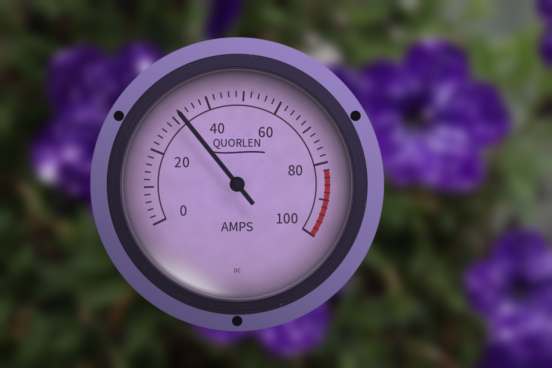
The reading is 32A
